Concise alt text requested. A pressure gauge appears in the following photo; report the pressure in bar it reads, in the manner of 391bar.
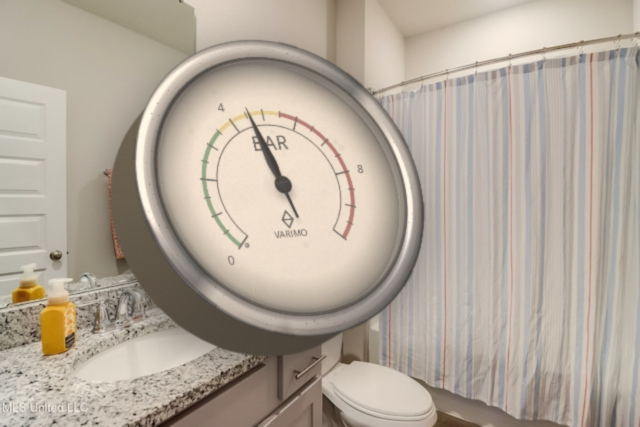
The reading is 4.5bar
